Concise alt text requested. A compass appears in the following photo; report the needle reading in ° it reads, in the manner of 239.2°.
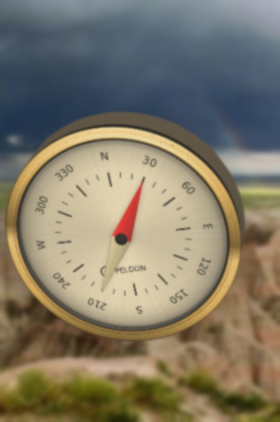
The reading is 30°
